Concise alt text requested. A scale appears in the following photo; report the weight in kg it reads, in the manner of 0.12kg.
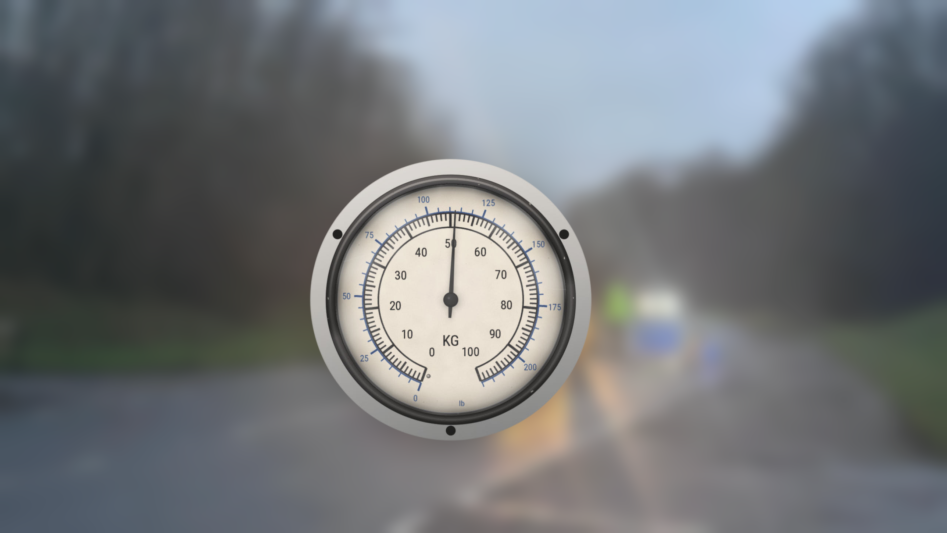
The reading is 51kg
